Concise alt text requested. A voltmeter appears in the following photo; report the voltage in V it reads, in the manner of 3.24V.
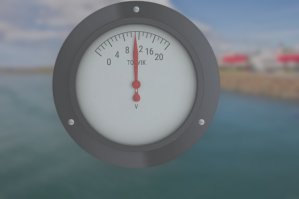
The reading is 11V
